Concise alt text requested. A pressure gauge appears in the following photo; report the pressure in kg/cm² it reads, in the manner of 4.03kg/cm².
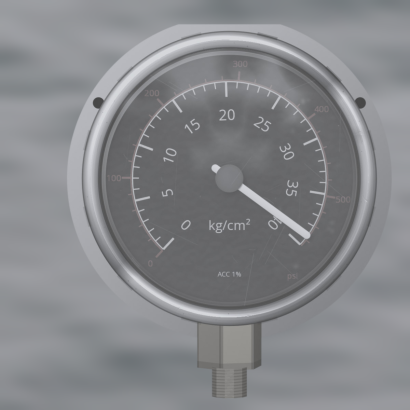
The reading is 39kg/cm²
